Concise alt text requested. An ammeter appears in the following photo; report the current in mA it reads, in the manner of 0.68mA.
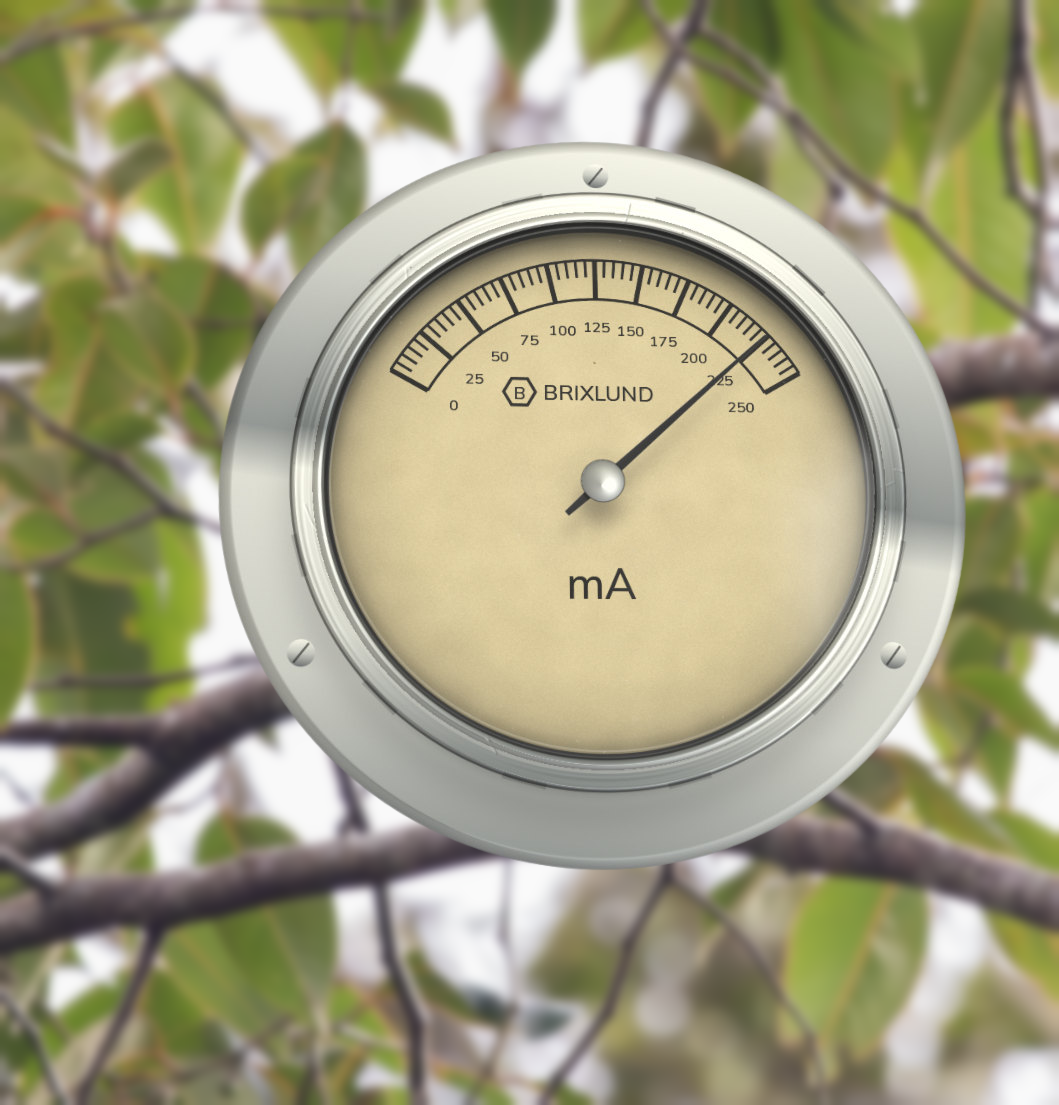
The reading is 225mA
